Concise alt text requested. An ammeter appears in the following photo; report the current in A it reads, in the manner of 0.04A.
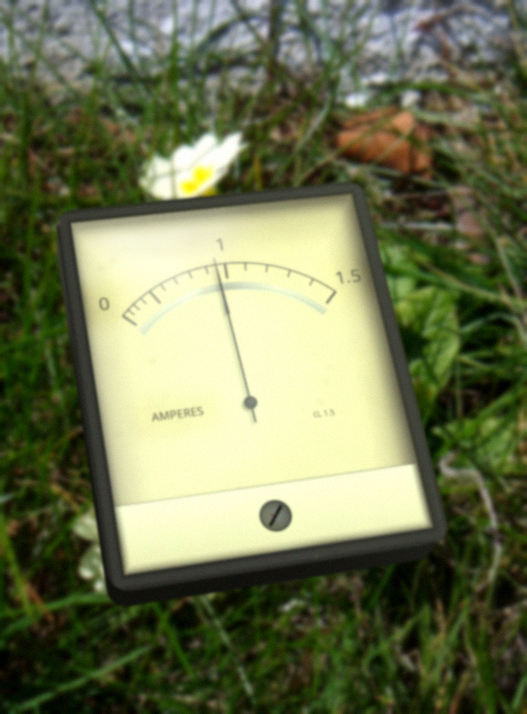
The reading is 0.95A
